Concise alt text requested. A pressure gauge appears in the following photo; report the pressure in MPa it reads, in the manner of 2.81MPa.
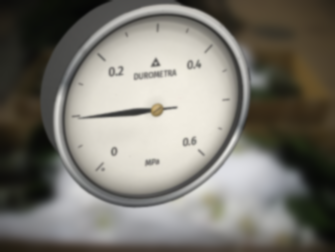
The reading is 0.1MPa
